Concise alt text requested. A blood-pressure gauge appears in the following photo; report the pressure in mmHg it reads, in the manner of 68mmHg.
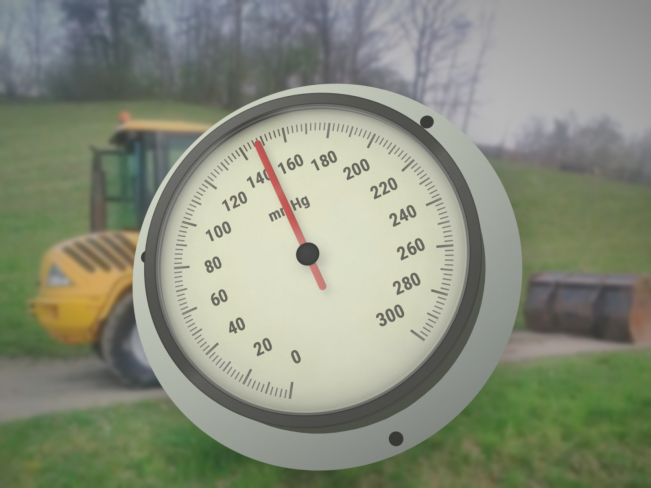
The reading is 148mmHg
